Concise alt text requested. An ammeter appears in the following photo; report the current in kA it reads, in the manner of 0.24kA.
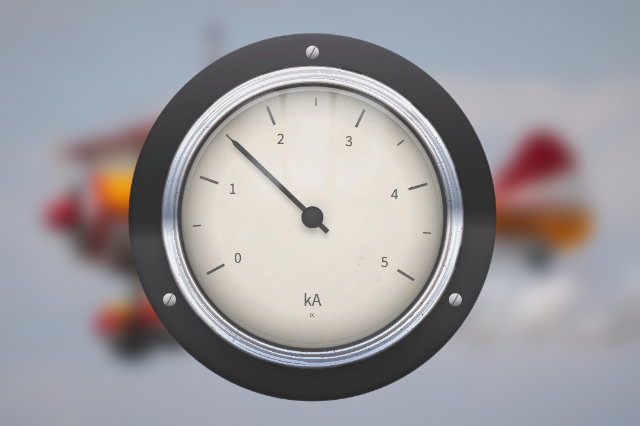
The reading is 1.5kA
